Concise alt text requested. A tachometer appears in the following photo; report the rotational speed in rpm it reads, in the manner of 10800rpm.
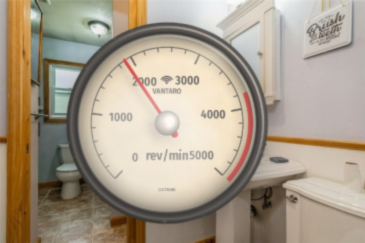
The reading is 1900rpm
